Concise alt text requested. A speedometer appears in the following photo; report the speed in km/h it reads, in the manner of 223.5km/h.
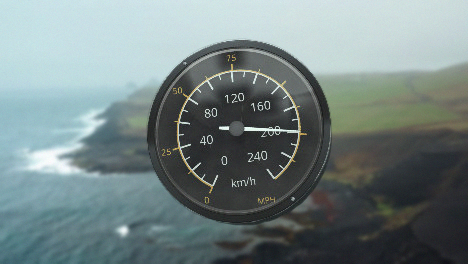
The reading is 200km/h
